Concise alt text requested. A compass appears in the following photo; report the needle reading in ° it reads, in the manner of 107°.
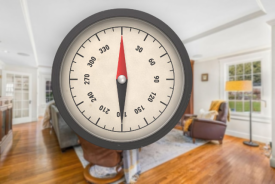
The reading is 0°
